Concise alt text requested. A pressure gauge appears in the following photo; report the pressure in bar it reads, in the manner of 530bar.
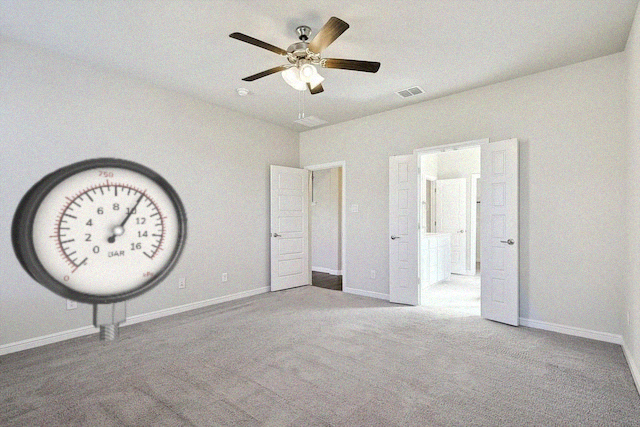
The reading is 10bar
